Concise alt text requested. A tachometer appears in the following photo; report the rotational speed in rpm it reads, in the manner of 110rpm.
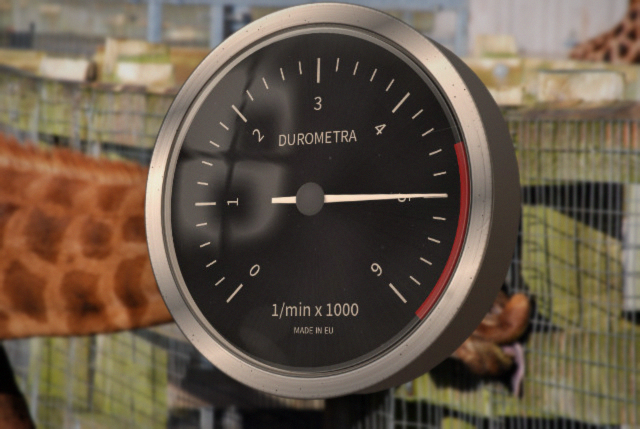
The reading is 5000rpm
